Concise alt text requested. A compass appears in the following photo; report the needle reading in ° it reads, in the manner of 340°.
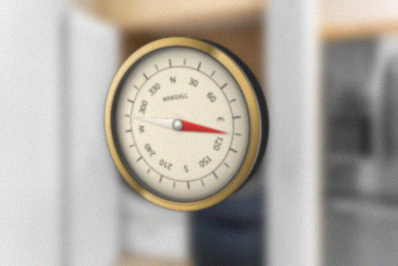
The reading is 105°
